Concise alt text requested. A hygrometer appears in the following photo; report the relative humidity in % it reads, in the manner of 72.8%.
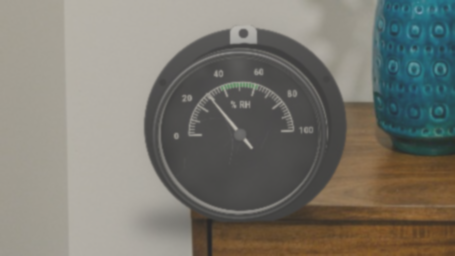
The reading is 30%
